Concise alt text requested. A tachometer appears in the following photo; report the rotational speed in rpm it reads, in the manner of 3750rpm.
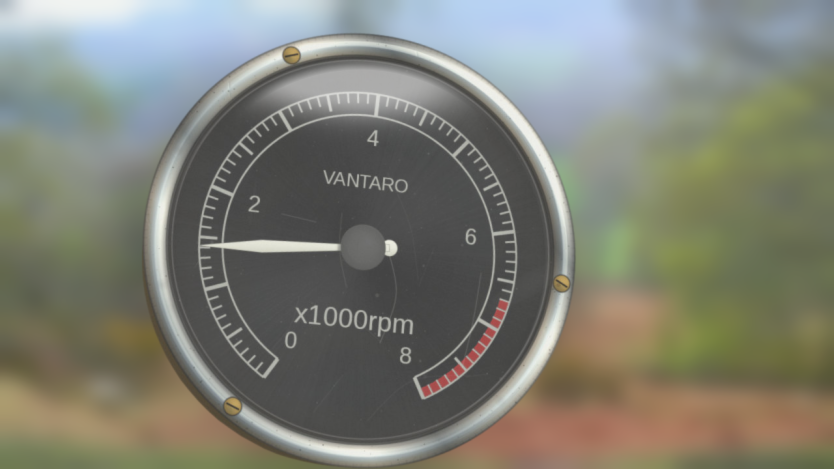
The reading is 1400rpm
